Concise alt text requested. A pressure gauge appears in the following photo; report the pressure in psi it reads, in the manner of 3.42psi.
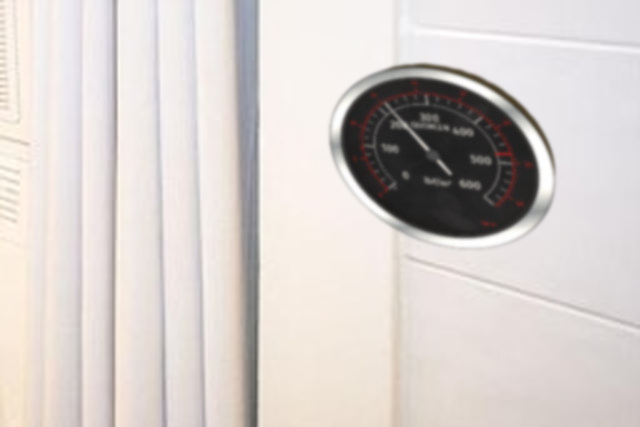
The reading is 220psi
